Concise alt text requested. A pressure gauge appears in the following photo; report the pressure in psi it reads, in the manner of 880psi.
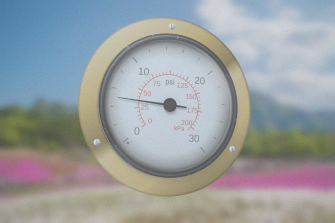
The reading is 5psi
